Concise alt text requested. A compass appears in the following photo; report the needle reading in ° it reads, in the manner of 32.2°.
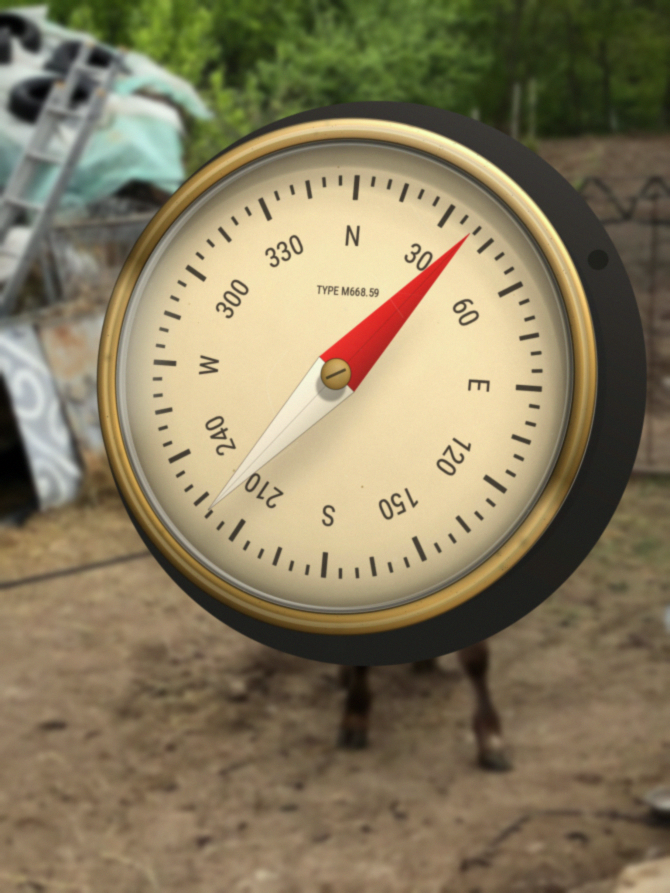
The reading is 40°
